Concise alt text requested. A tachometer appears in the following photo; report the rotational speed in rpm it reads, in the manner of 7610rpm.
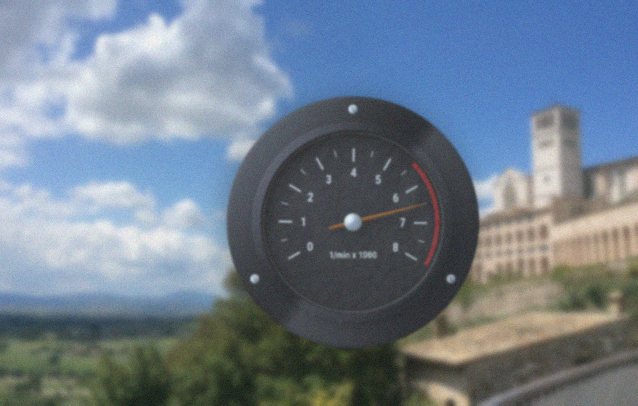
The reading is 6500rpm
